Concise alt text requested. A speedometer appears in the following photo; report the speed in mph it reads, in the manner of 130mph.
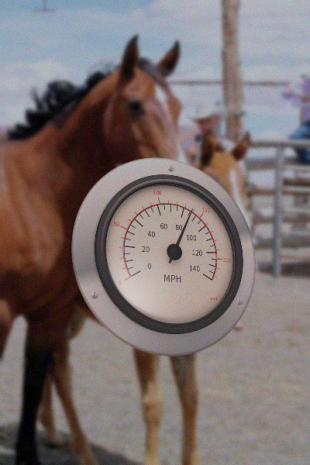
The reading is 85mph
